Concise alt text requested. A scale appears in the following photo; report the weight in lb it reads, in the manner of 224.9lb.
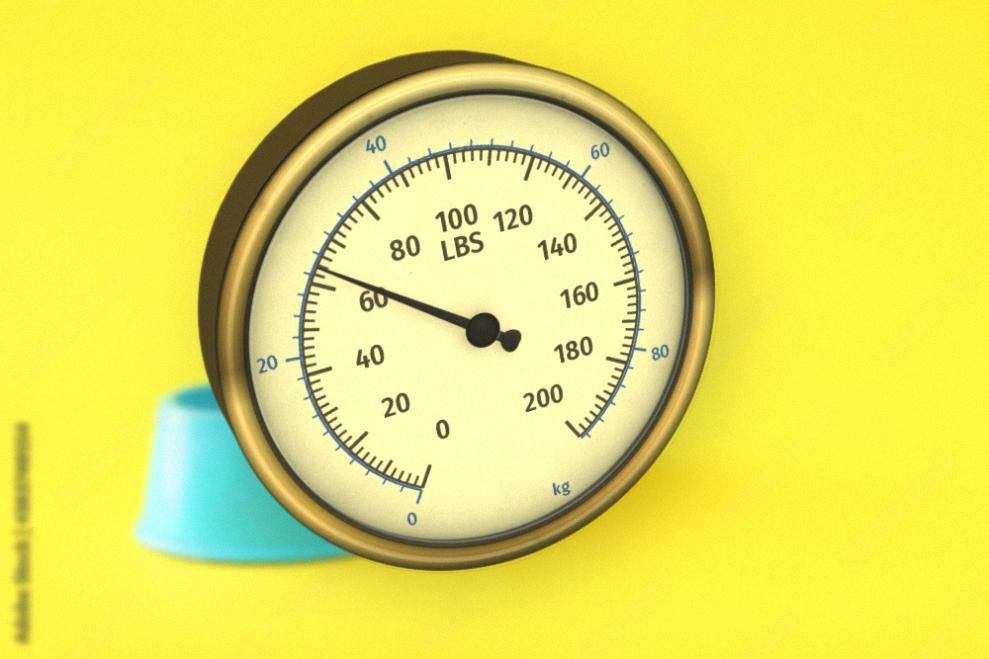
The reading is 64lb
